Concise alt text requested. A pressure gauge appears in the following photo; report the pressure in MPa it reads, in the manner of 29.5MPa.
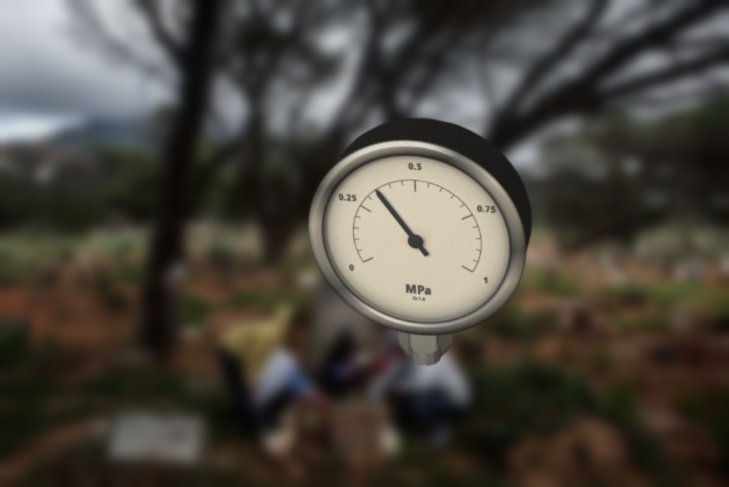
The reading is 0.35MPa
